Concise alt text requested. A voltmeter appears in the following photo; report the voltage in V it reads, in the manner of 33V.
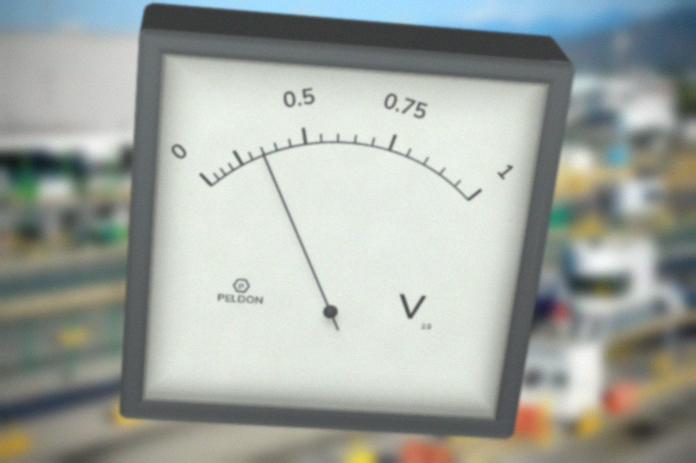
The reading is 0.35V
